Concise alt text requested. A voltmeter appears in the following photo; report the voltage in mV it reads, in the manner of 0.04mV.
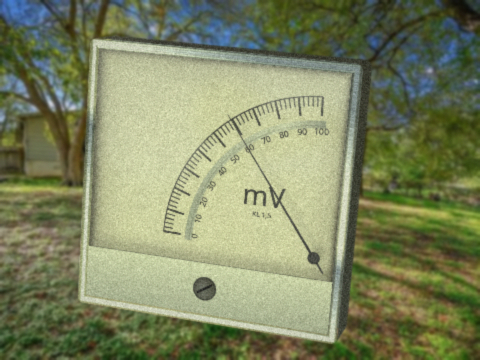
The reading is 60mV
